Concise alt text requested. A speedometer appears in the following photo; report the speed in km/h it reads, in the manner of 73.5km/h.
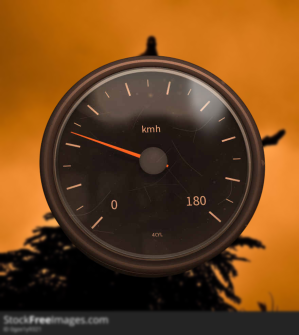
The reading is 45km/h
